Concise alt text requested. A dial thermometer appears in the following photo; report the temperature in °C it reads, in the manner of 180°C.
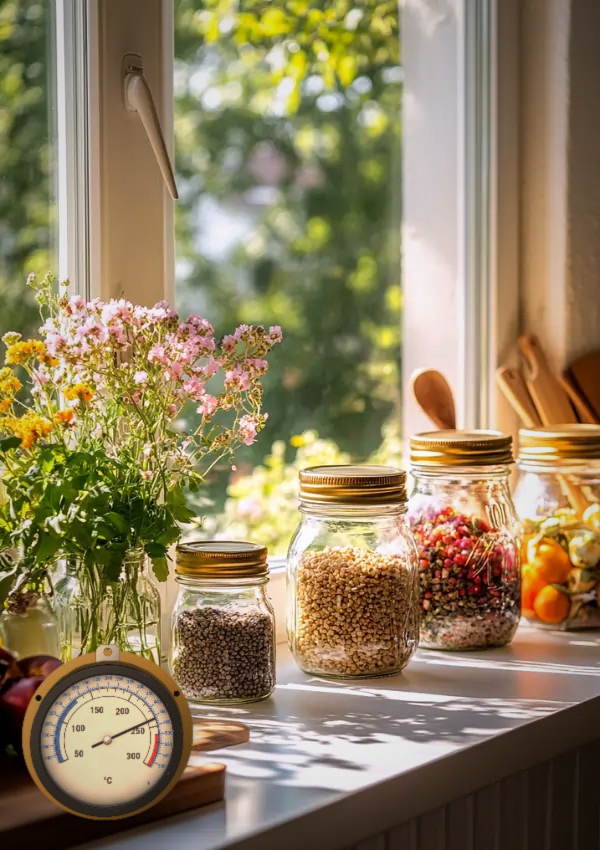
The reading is 240°C
